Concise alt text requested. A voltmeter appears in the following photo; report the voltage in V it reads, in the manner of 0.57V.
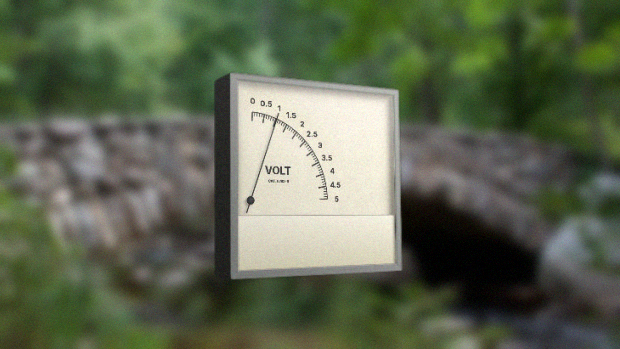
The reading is 1V
